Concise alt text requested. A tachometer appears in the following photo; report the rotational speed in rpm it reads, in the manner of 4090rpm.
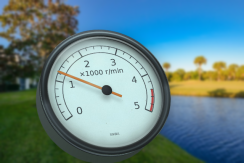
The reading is 1200rpm
